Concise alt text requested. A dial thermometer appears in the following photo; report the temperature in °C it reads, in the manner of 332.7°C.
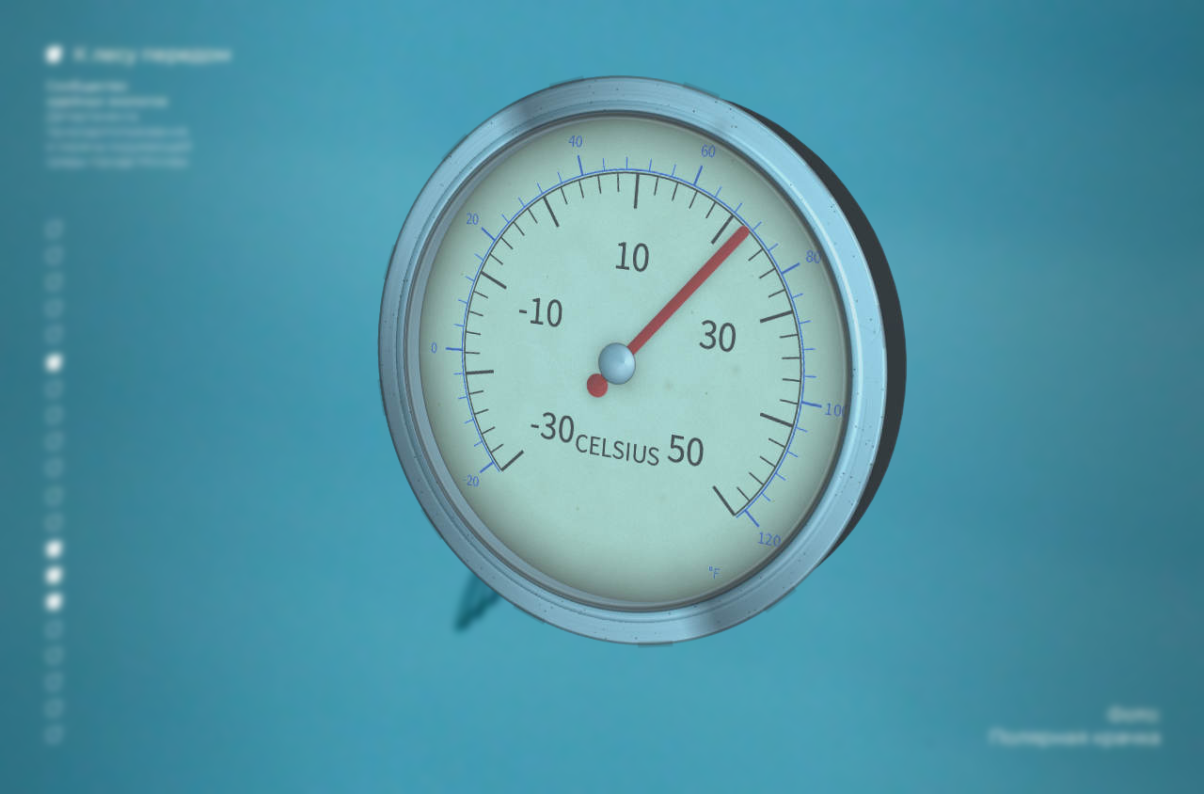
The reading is 22°C
